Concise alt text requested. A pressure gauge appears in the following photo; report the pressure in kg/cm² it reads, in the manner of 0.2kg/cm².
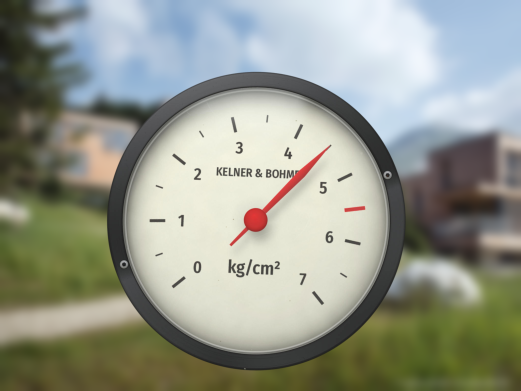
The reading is 4.5kg/cm²
